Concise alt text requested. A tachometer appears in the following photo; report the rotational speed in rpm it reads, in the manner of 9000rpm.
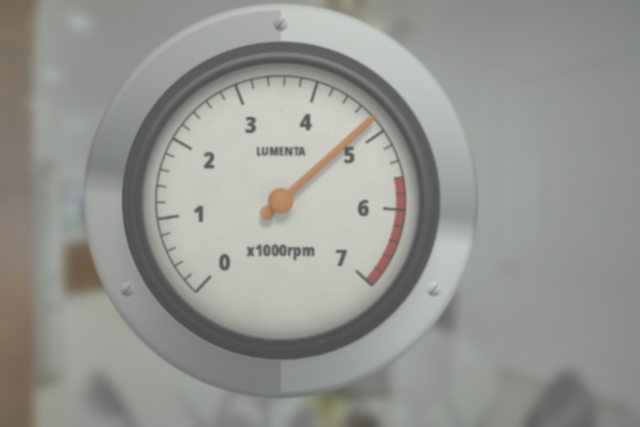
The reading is 4800rpm
